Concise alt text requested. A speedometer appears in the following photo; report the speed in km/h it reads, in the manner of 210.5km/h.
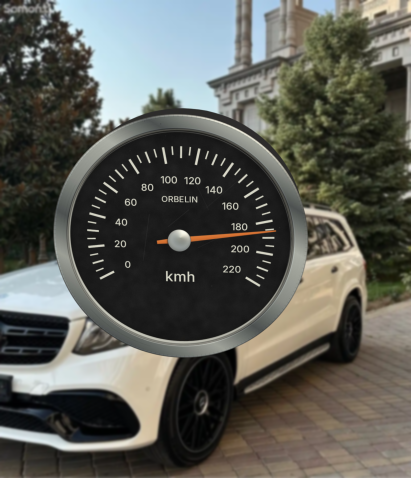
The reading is 185km/h
